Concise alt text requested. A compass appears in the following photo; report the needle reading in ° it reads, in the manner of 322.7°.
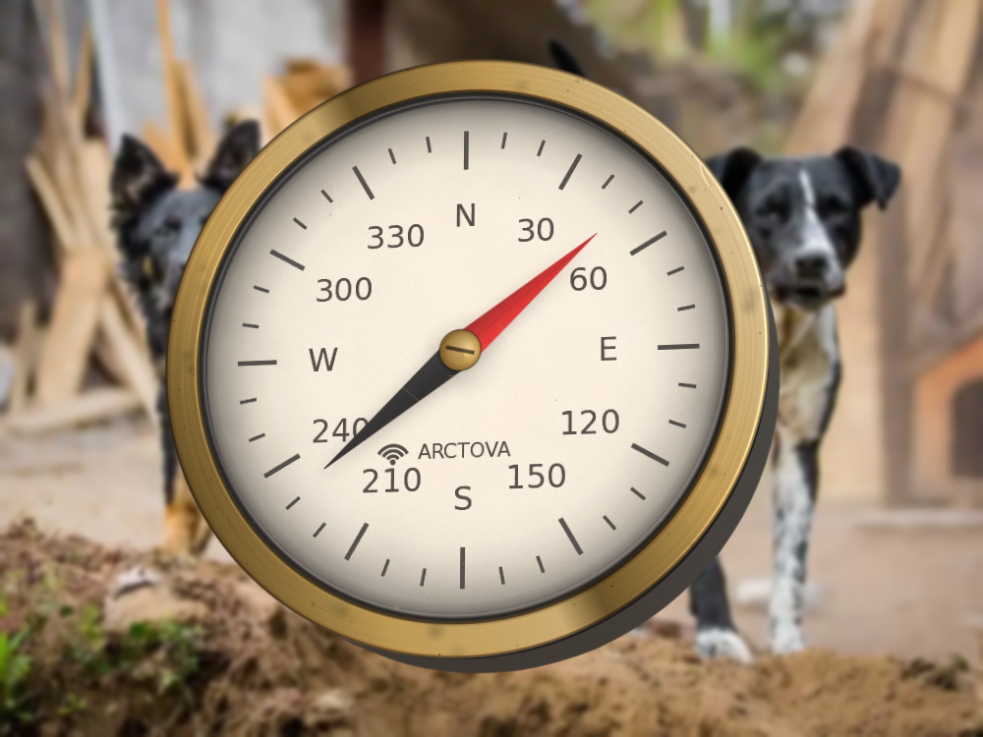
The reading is 50°
